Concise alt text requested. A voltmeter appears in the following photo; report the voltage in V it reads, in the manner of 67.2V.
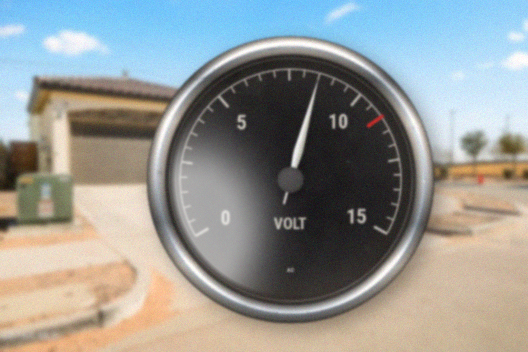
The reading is 8.5V
